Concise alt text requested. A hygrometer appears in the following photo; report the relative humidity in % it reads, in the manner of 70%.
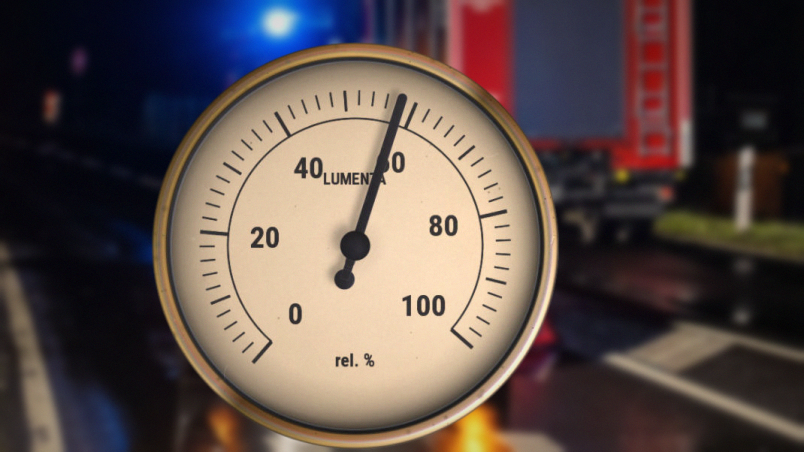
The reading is 58%
